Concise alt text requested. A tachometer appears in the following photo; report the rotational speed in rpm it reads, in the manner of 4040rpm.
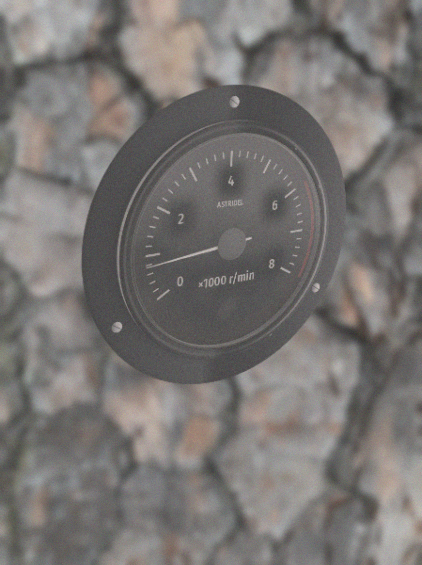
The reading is 800rpm
